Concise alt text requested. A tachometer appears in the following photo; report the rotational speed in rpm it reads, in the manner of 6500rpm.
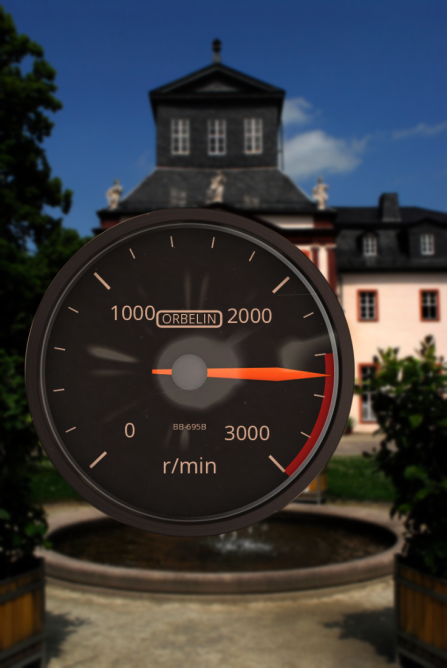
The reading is 2500rpm
